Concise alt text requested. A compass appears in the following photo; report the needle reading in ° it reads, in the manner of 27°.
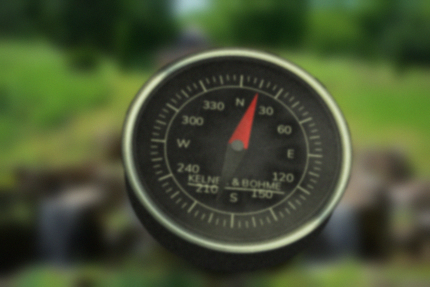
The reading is 15°
